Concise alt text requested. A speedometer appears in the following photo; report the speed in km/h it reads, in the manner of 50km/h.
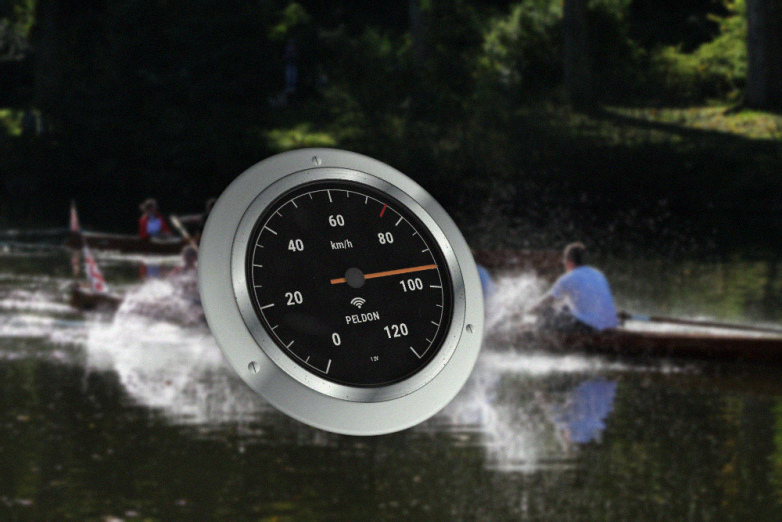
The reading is 95km/h
